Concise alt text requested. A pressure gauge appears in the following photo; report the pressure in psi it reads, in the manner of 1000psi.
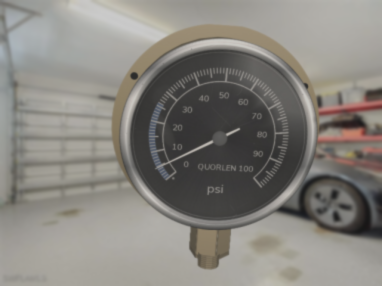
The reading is 5psi
